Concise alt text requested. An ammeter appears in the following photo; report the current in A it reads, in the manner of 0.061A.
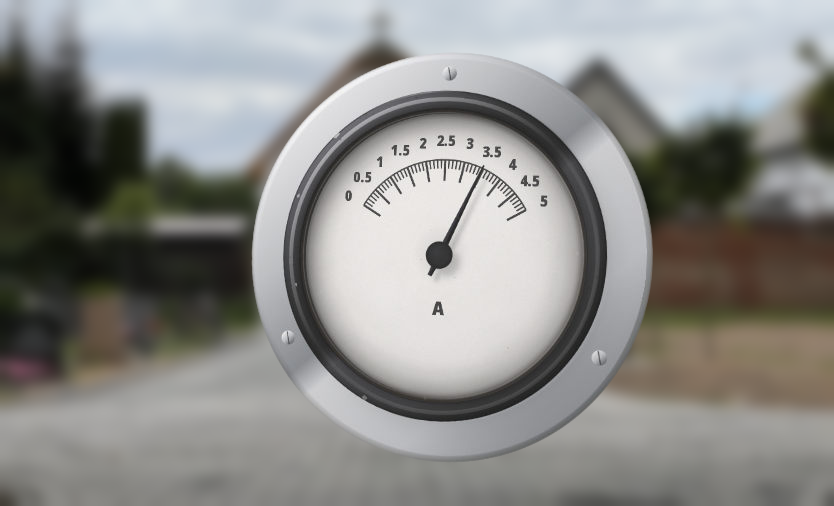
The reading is 3.5A
